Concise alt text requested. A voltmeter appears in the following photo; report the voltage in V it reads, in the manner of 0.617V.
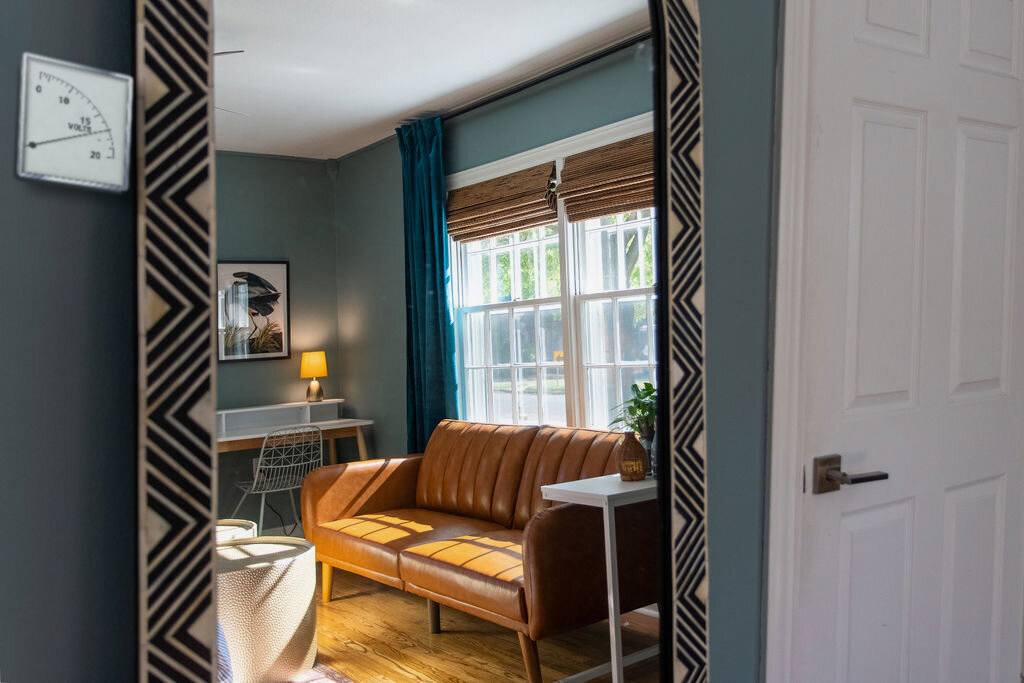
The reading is 17V
